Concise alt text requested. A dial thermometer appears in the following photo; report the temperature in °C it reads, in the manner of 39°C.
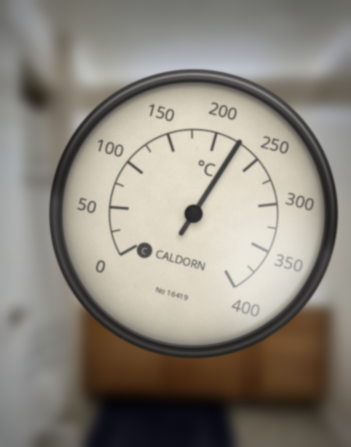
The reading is 225°C
